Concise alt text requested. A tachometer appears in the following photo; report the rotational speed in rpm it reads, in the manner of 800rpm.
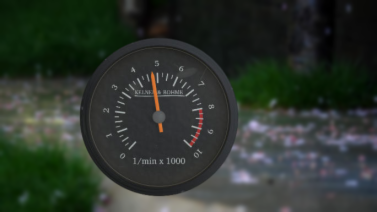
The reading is 4750rpm
